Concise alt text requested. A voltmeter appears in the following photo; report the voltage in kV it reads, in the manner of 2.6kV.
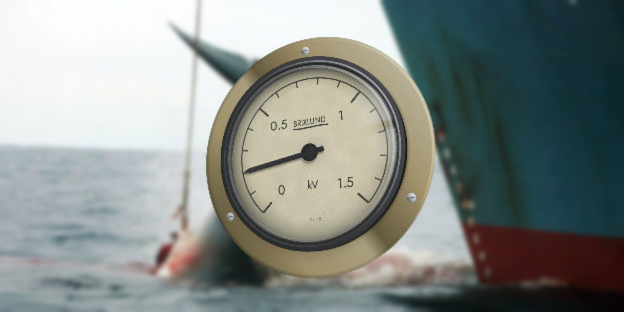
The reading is 0.2kV
